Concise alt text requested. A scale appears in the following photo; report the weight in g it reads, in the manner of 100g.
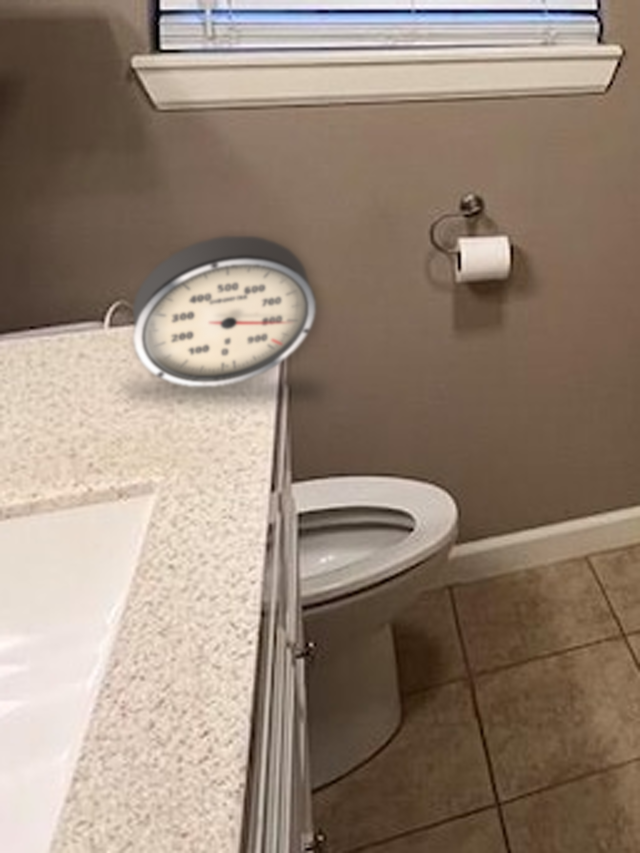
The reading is 800g
